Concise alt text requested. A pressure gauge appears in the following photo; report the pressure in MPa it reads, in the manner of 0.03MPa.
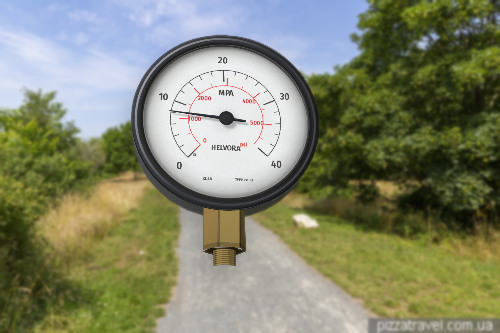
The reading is 8MPa
